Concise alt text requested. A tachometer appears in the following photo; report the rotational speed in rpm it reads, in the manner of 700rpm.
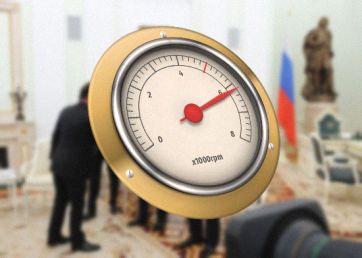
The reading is 6200rpm
